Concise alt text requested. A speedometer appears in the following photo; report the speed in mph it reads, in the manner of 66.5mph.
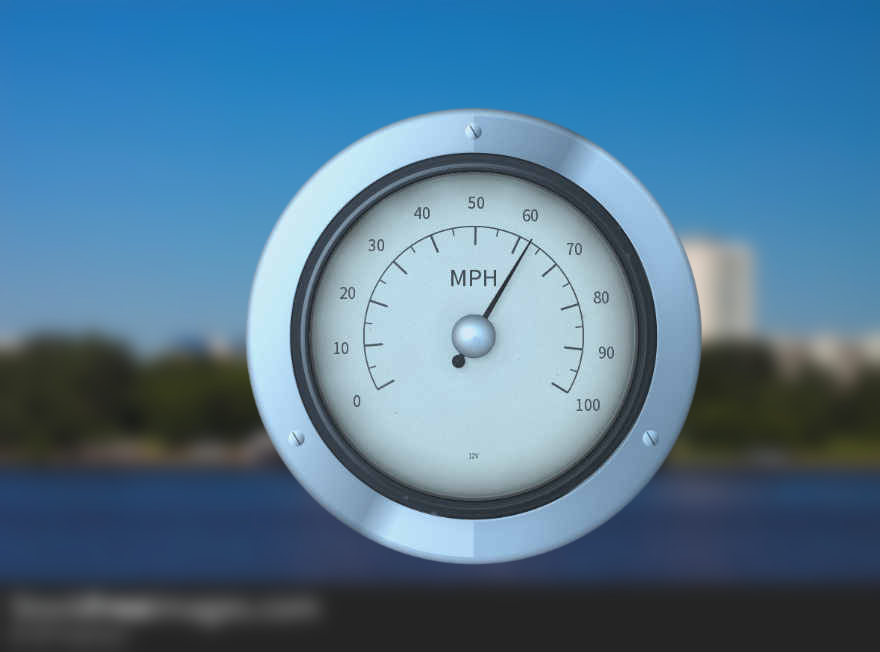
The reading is 62.5mph
